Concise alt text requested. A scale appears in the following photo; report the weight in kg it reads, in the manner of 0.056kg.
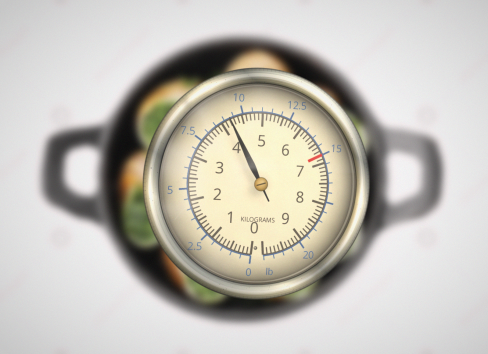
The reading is 4.2kg
